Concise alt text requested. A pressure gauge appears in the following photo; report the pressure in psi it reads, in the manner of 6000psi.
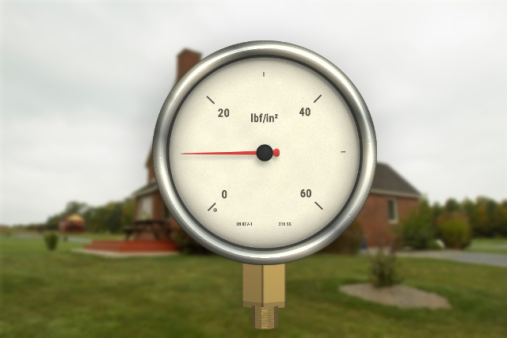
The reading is 10psi
